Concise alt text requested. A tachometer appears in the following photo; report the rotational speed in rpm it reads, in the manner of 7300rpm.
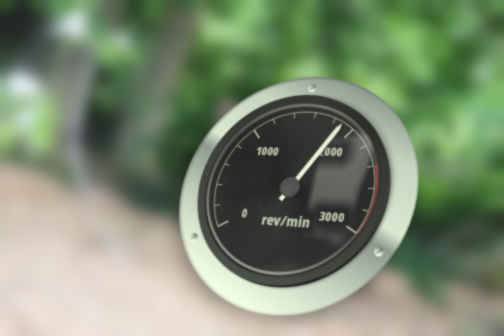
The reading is 1900rpm
